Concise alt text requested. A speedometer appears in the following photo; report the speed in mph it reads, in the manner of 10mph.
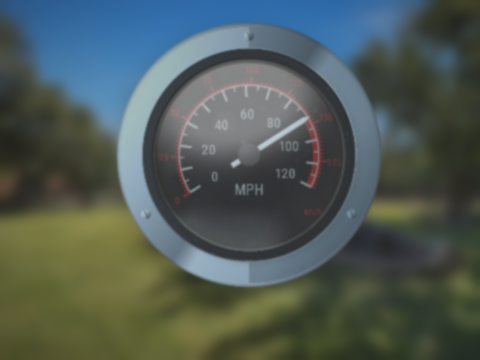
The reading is 90mph
